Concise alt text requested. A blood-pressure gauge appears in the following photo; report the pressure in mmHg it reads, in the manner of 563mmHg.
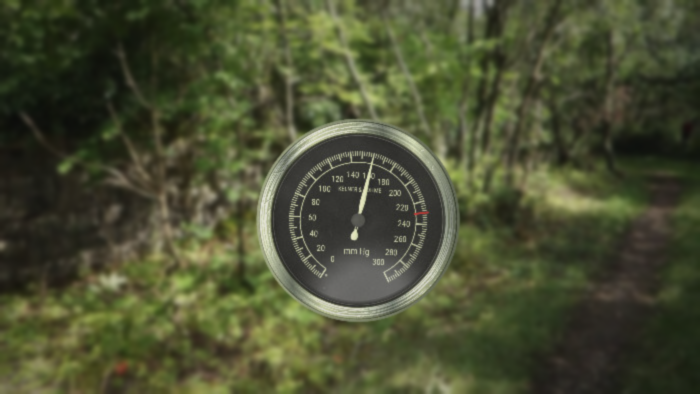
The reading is 160mmHg
